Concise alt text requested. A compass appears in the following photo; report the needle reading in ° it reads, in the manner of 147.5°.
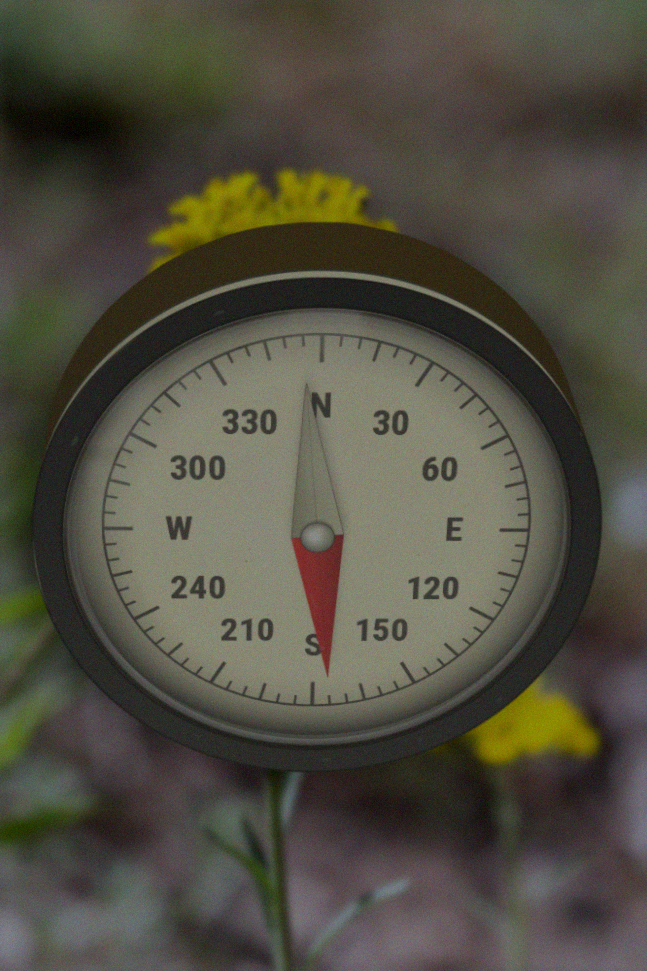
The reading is 175°
